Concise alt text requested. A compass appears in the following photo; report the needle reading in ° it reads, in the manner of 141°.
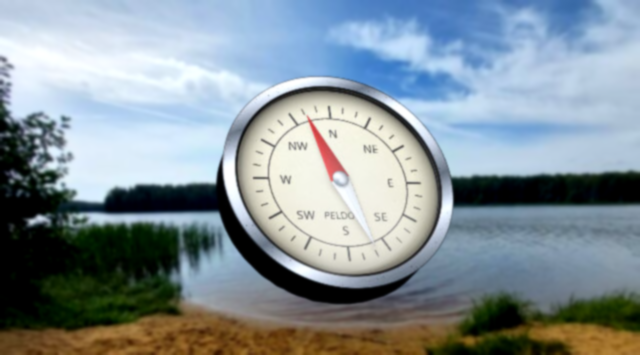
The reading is 340°
